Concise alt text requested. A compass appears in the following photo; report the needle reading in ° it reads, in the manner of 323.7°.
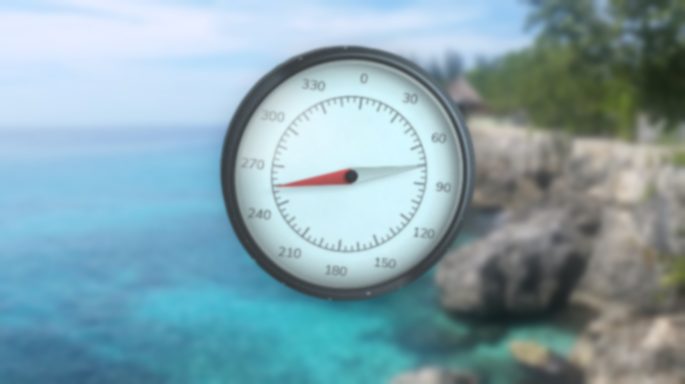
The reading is 255°
